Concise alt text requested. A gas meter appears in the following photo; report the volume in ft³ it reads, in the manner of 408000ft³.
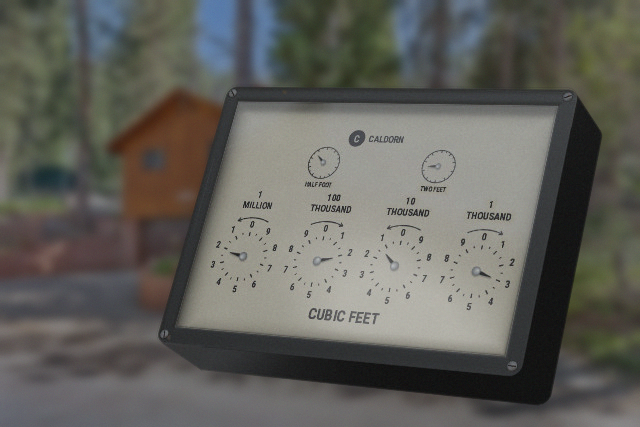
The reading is 221300ft³
